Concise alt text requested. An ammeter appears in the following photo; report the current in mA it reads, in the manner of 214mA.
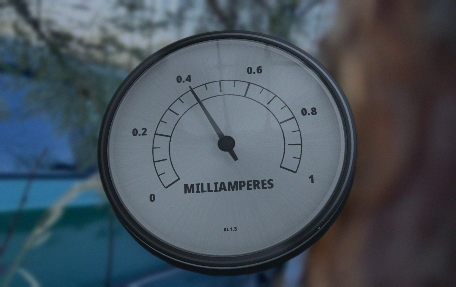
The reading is 0.4mA
